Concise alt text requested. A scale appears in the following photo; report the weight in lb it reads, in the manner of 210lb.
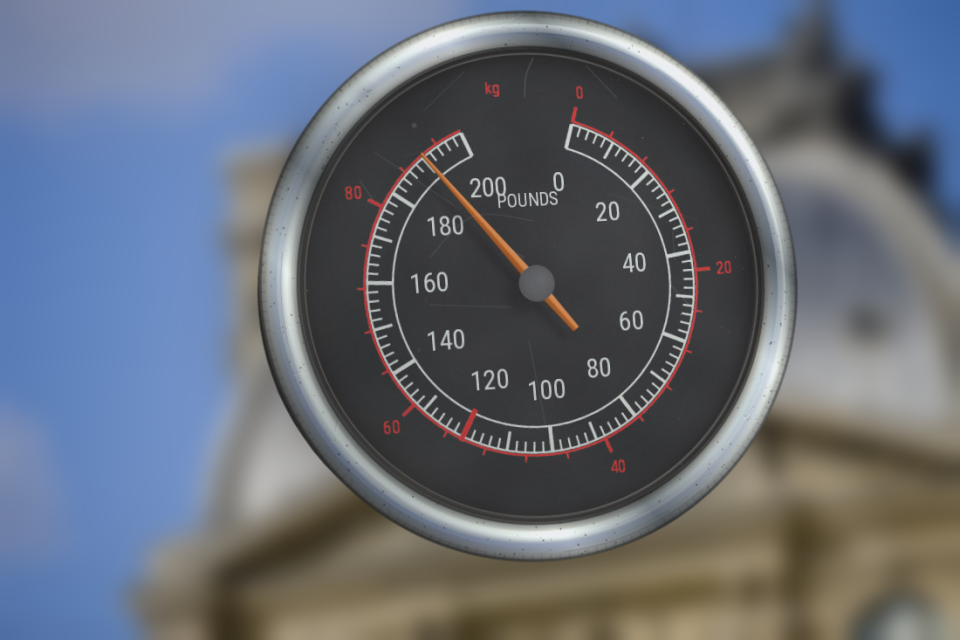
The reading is 190lb
